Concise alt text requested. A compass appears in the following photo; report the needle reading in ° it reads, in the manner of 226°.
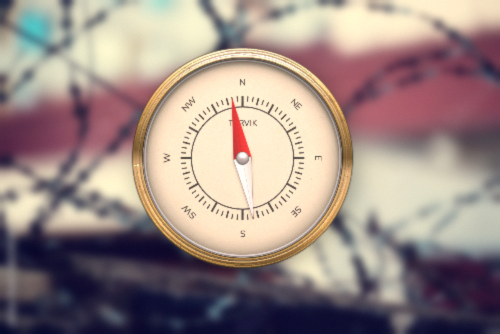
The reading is 350°
